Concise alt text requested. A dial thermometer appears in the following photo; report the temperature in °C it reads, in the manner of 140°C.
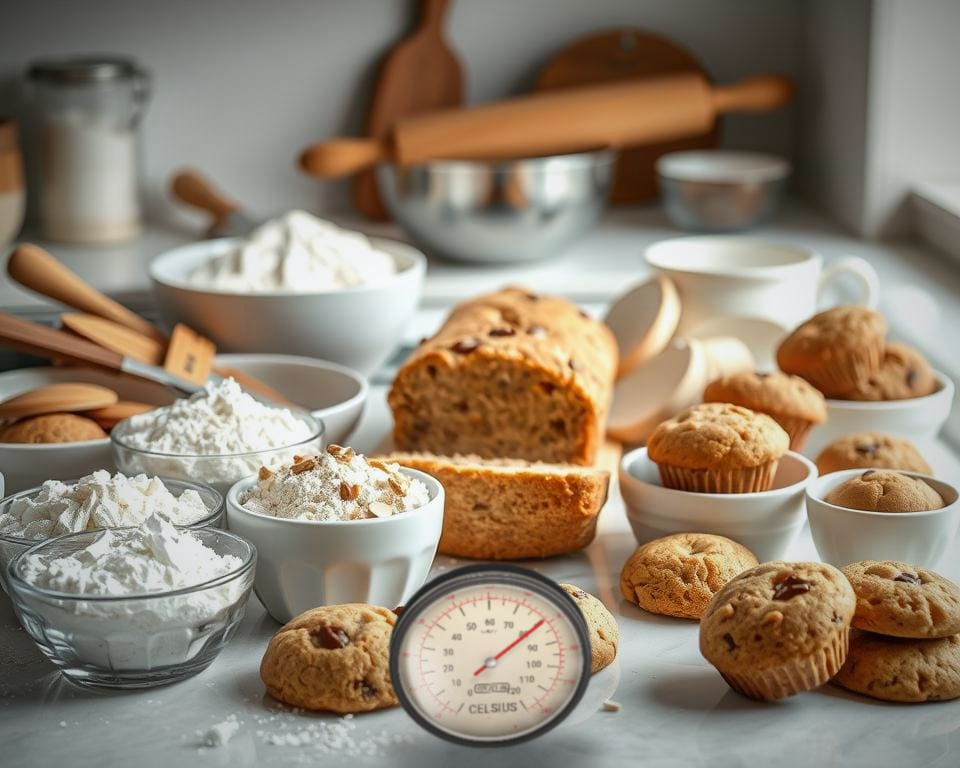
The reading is 80°C
